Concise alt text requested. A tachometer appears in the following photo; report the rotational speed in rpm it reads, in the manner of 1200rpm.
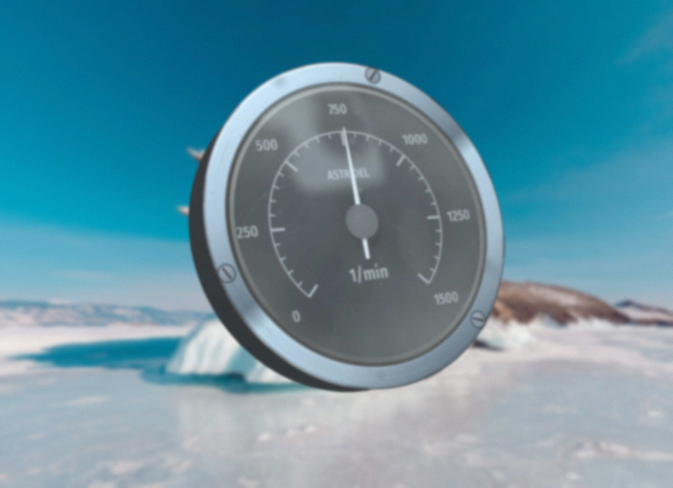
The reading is 750rpm
